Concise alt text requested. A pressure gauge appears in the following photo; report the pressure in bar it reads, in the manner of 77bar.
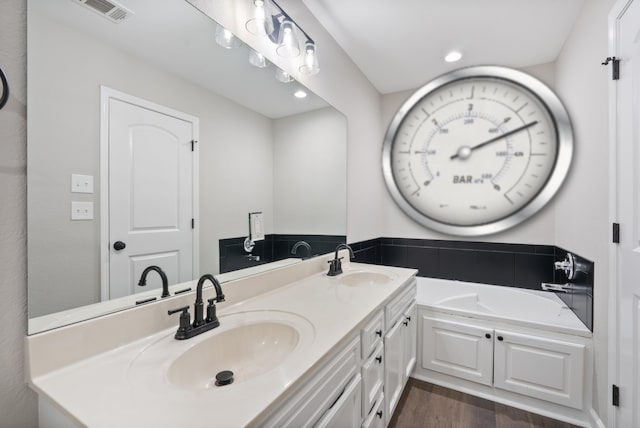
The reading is 4.4bar
